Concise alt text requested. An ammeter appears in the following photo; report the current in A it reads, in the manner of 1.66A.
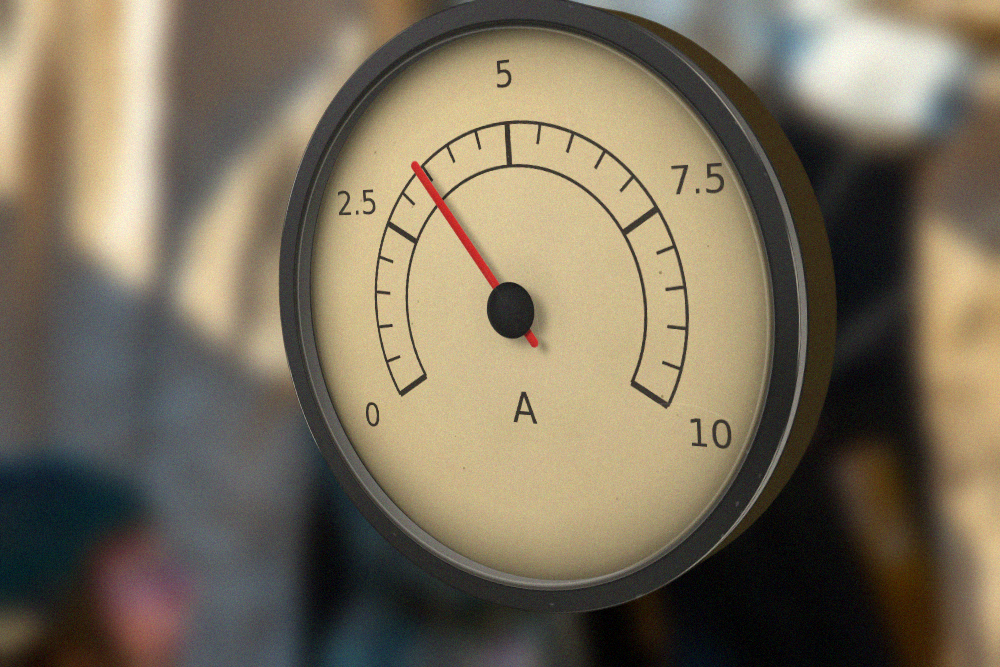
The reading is 3.5A
